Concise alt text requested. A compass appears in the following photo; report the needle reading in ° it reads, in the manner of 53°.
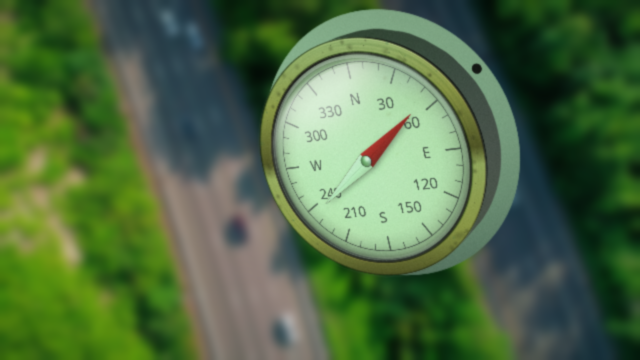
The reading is 55°
